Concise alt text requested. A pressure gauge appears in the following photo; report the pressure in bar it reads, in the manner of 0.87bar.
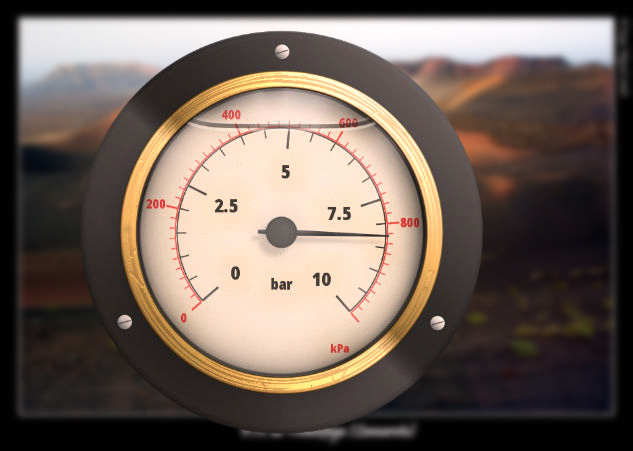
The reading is 8.25bar
